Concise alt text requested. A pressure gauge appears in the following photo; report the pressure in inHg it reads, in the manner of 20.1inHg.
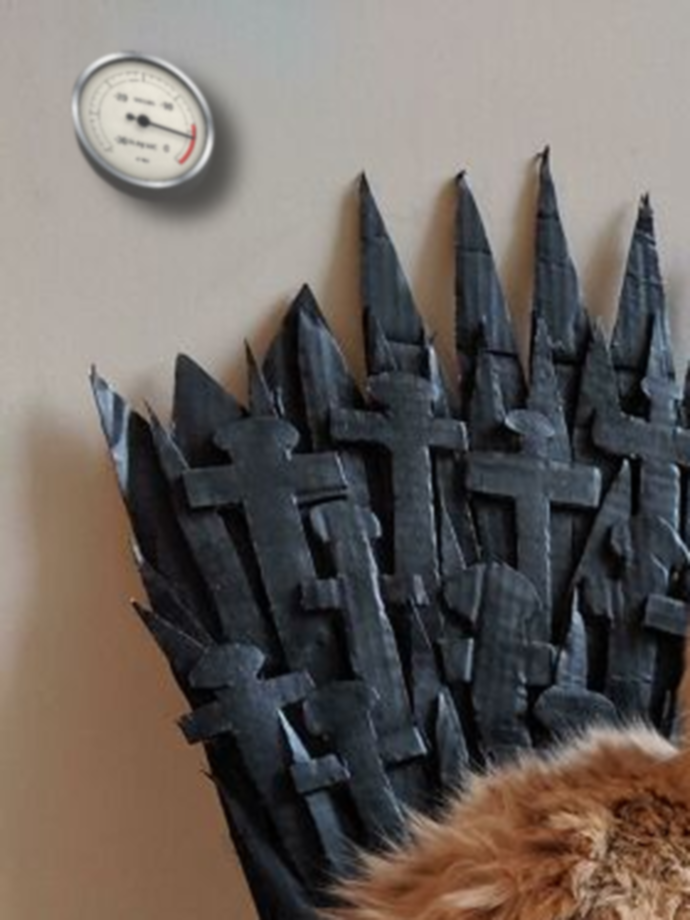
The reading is -4inHg
